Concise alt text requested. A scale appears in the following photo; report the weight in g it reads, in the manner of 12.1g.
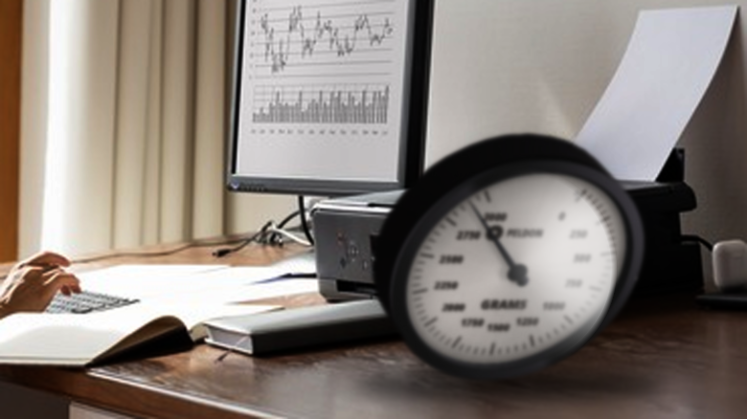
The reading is 2900g
